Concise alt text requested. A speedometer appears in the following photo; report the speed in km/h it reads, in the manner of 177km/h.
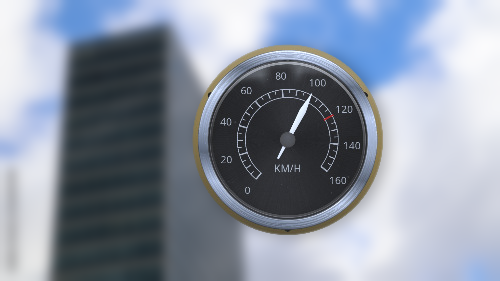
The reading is 100km/h
